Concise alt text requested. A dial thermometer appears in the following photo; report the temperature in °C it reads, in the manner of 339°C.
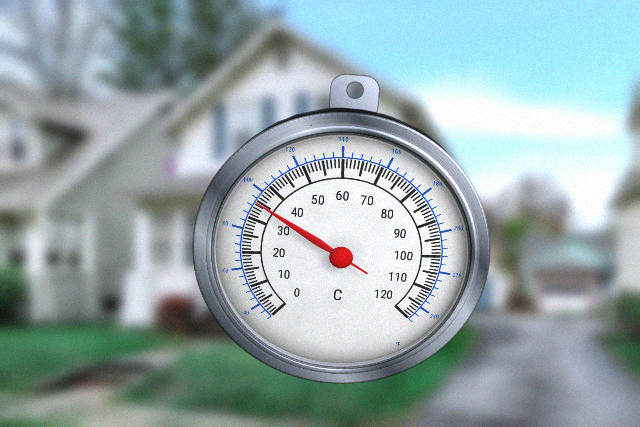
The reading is 35°C
